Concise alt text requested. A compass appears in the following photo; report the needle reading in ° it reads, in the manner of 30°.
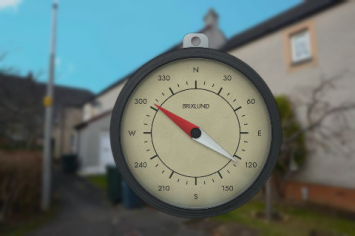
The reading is 305°
